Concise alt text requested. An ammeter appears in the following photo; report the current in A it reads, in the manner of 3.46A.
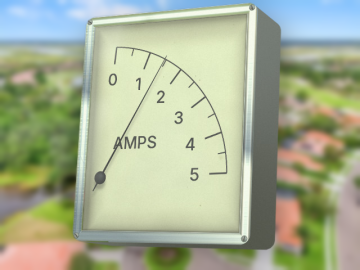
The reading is 1.5A
